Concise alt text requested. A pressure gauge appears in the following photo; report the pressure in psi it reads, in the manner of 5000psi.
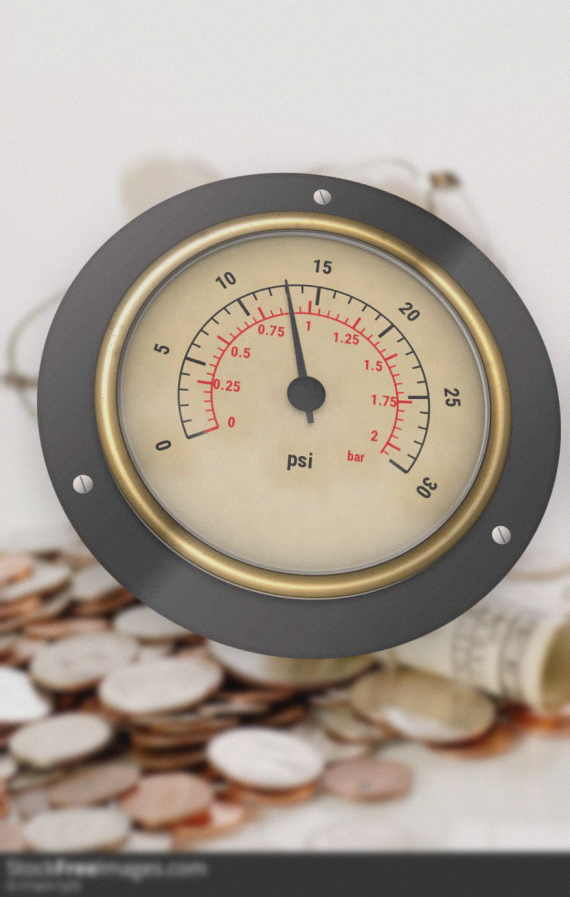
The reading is 13psi
